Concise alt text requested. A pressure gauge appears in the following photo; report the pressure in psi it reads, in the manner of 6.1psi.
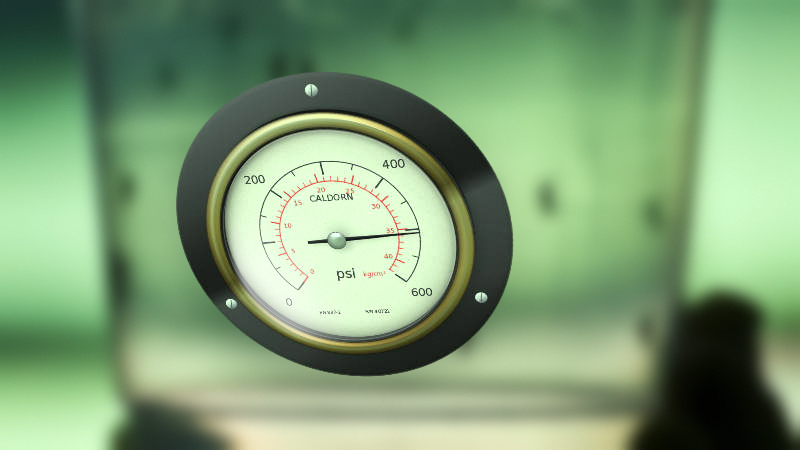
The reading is 500psi
